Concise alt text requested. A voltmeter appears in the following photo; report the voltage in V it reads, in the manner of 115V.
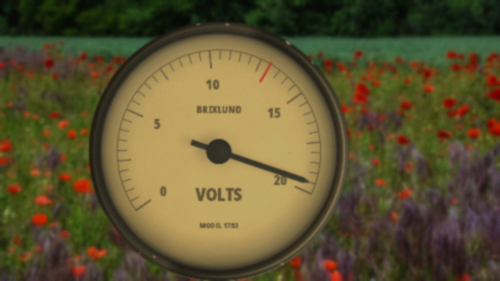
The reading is 19.5V
